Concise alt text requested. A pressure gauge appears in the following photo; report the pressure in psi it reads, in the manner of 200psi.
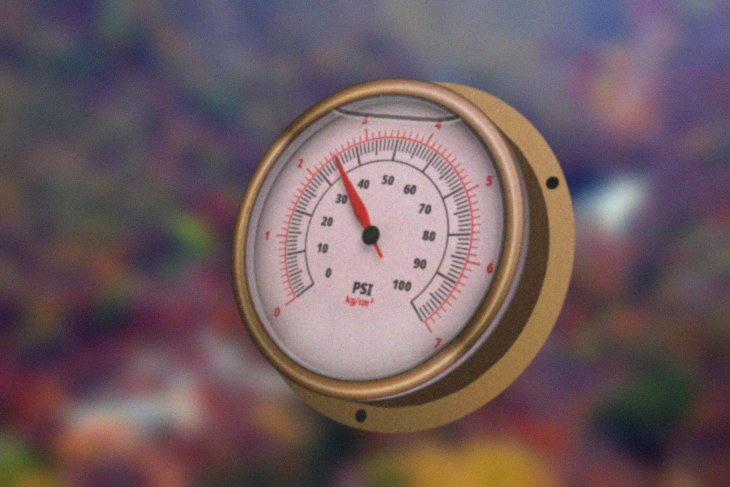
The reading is 35psi
